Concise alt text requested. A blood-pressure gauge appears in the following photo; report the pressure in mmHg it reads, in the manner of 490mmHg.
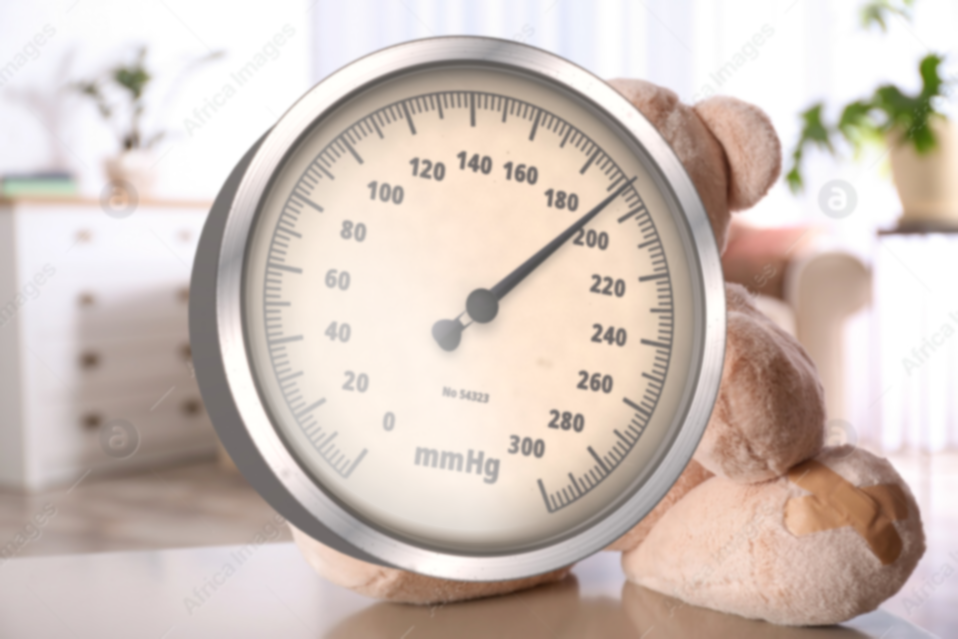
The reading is 192mmHg
